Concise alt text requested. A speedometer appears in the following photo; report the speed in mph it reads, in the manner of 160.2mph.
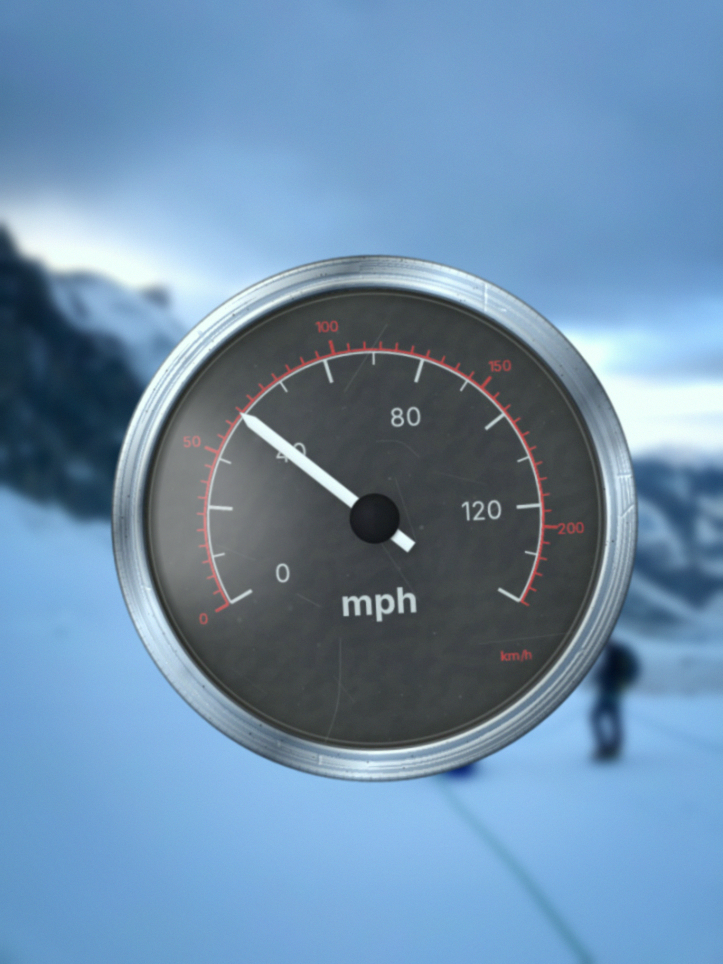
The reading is 40mph
